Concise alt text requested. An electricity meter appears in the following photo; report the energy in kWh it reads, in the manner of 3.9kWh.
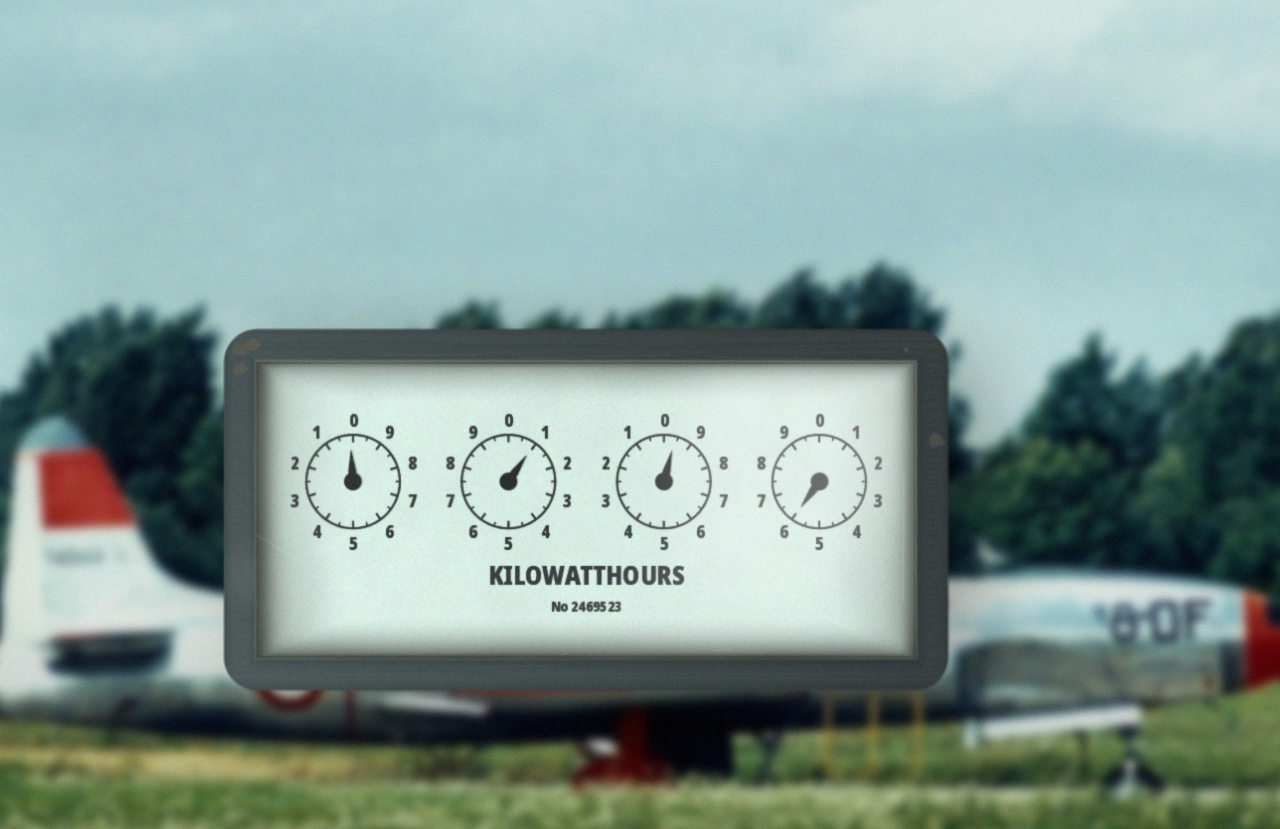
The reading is 96kWh
